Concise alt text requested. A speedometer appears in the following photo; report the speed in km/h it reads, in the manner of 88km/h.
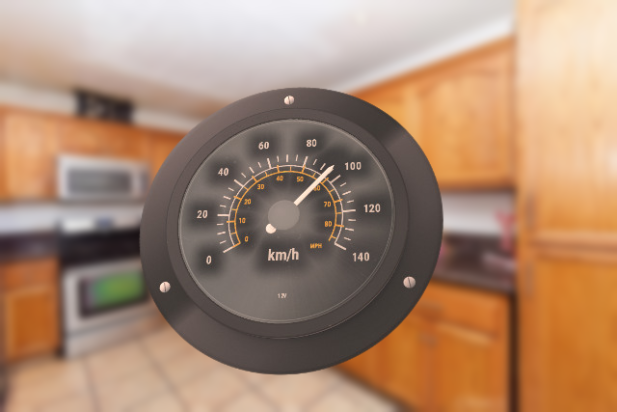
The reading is 95km/h
